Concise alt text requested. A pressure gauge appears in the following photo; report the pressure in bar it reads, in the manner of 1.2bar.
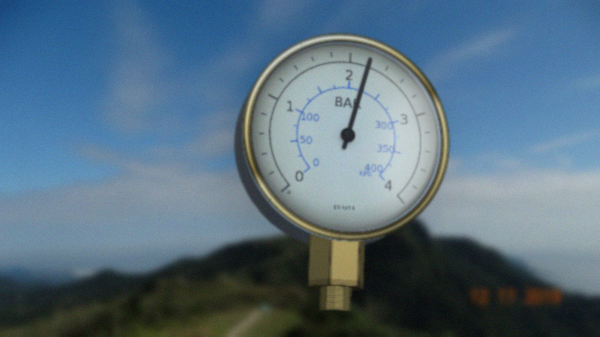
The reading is 2.2bar
